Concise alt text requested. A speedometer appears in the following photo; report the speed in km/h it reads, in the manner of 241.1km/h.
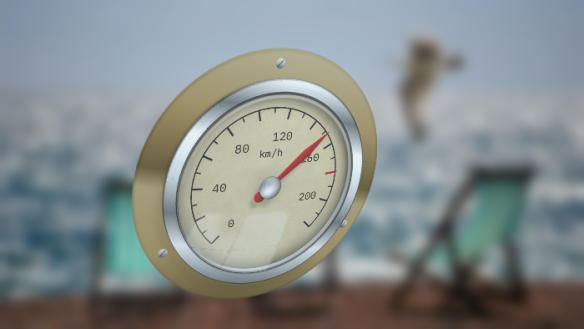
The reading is 150km/h
